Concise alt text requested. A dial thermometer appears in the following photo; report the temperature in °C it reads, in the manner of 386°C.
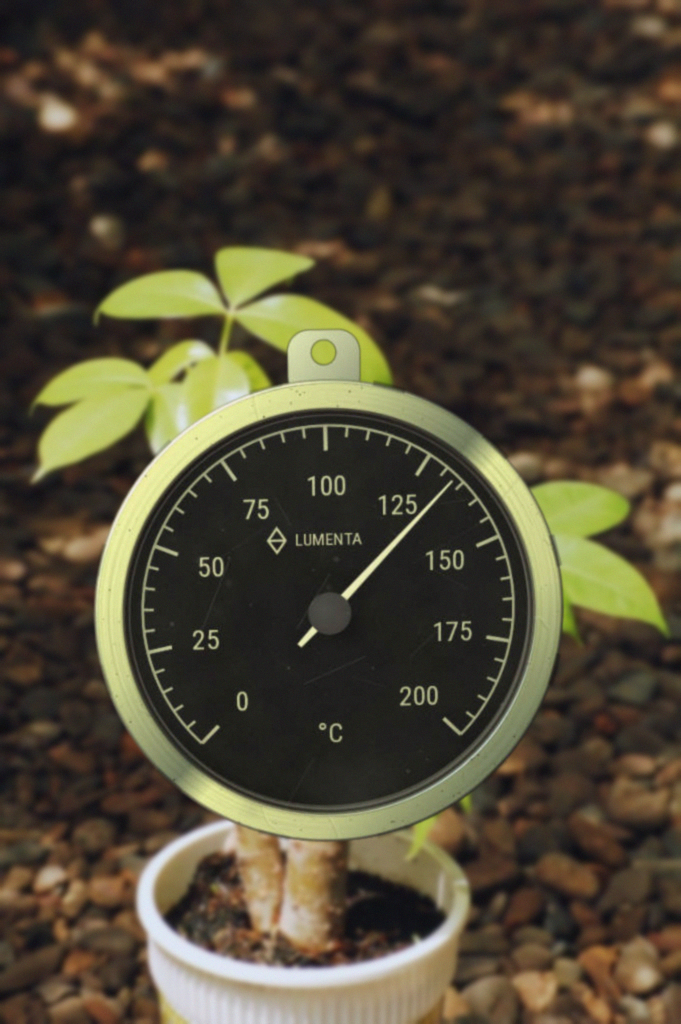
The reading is 132.5°C
